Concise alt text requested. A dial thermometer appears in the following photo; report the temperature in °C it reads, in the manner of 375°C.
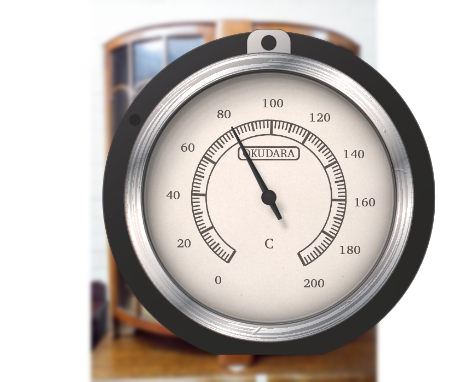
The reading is 80°C
